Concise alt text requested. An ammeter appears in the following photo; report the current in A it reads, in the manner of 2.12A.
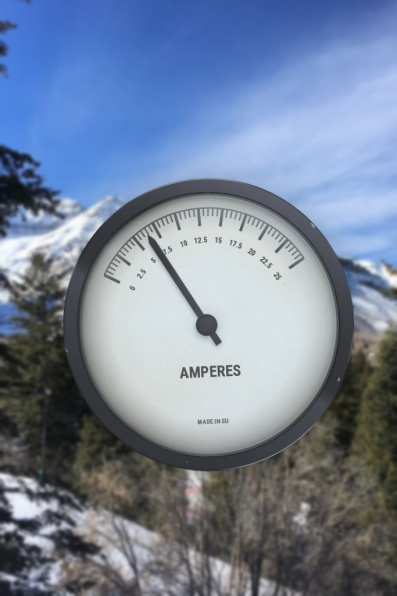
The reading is 6.5A
